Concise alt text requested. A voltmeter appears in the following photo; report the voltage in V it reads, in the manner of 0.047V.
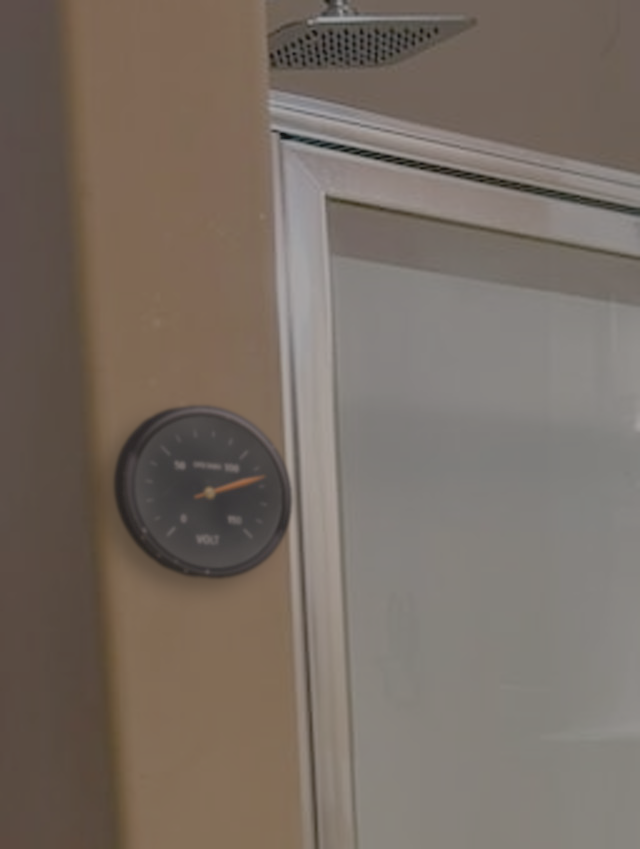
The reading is 115V
